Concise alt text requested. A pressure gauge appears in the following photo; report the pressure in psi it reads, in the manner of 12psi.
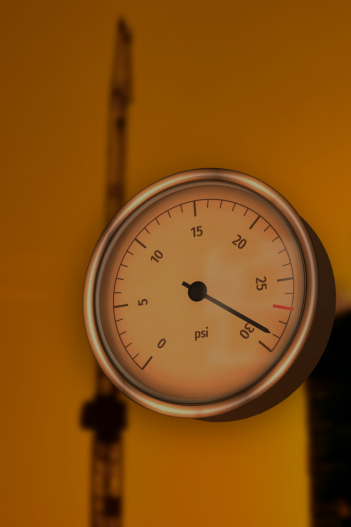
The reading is 29psi
